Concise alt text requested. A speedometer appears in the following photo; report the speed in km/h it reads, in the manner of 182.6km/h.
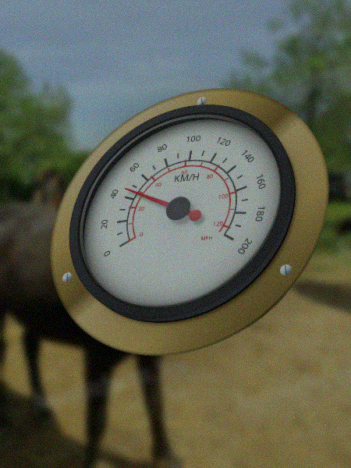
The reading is 45km/h
